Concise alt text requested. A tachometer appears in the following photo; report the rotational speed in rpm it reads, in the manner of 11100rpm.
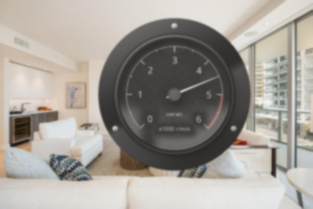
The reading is 4500rpm
